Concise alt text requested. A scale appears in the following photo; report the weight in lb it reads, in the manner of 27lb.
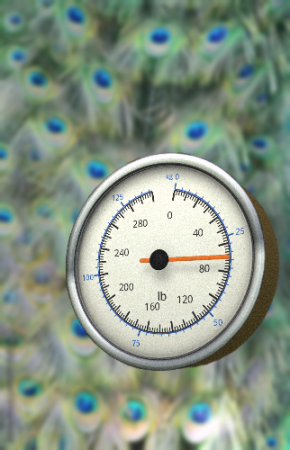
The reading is 70lb
